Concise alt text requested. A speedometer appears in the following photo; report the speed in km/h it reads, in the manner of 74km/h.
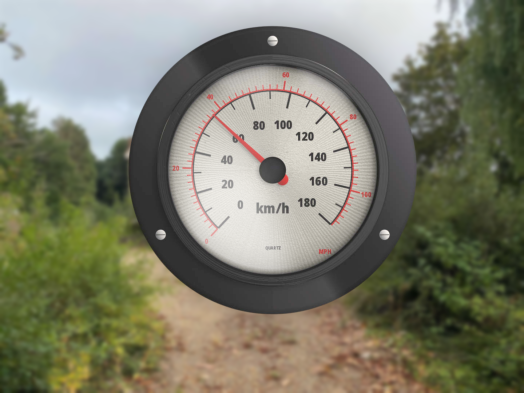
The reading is 60km/h
